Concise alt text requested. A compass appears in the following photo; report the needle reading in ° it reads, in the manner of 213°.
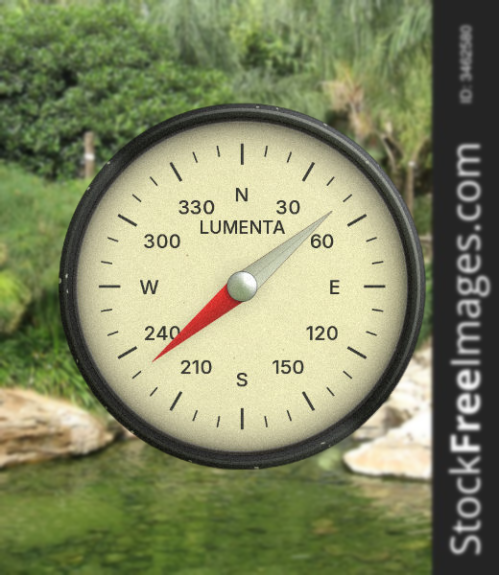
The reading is 230°
